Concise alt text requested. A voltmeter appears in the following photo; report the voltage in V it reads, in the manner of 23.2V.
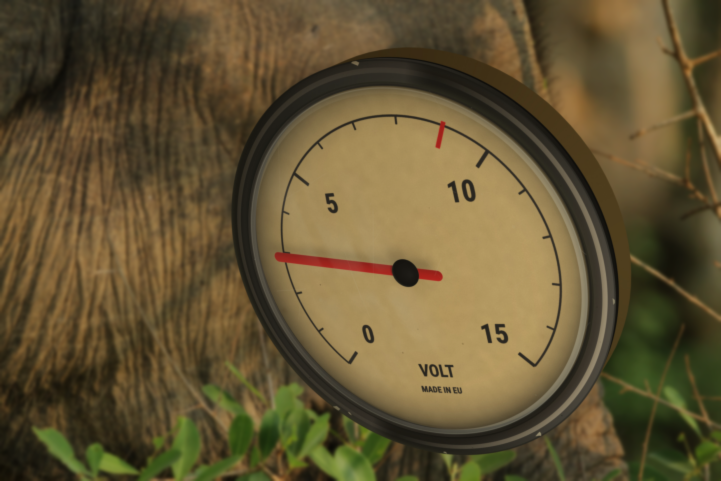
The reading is 3V
